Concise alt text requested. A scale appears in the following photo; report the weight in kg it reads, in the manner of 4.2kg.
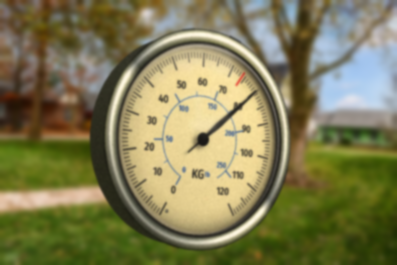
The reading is 80kg
